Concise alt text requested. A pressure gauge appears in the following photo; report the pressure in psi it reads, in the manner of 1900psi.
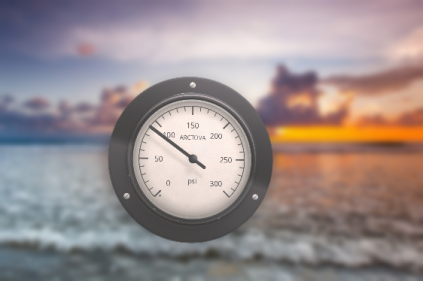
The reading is 90psi
